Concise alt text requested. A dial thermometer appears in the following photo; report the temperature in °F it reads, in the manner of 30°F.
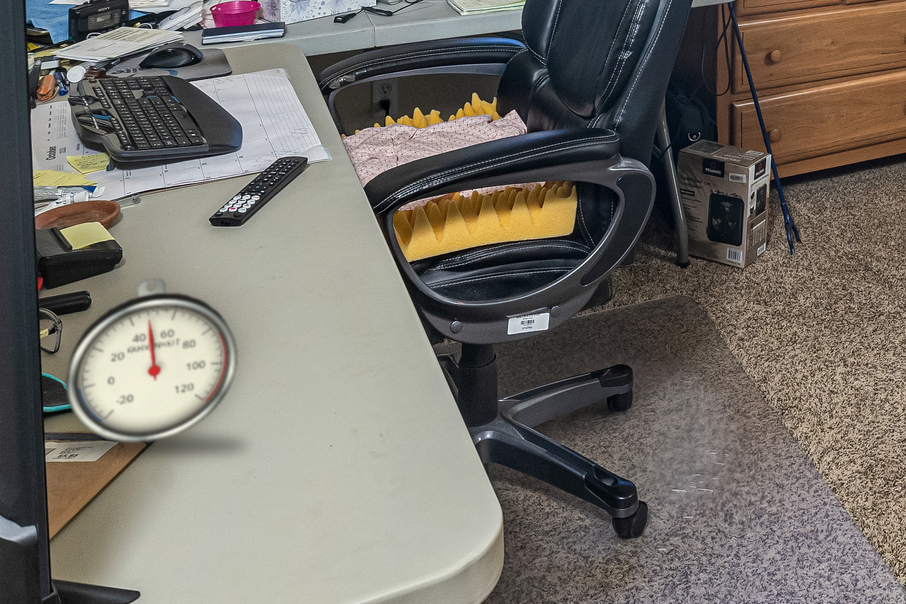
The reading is 48°F
